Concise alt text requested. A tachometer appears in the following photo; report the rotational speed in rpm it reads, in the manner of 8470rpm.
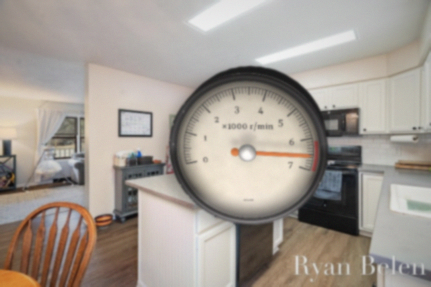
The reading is 6500rpm
